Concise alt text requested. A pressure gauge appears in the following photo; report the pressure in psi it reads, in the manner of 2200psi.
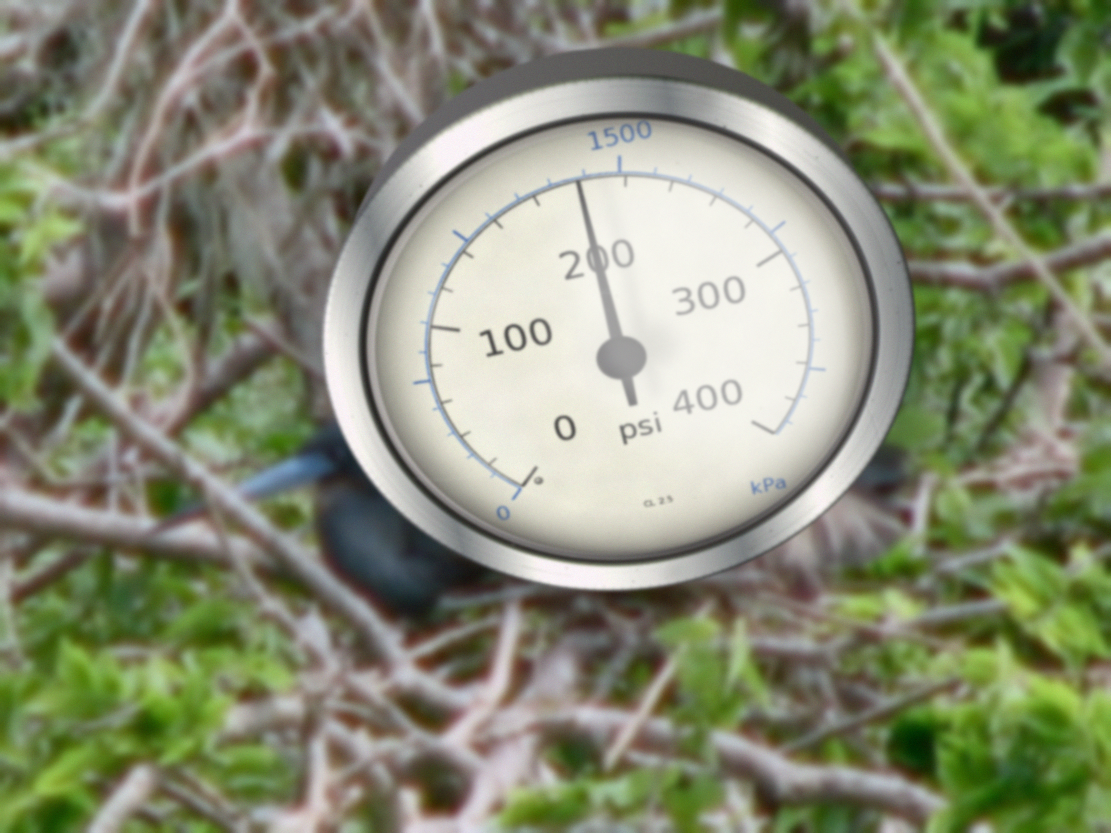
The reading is 200psi
